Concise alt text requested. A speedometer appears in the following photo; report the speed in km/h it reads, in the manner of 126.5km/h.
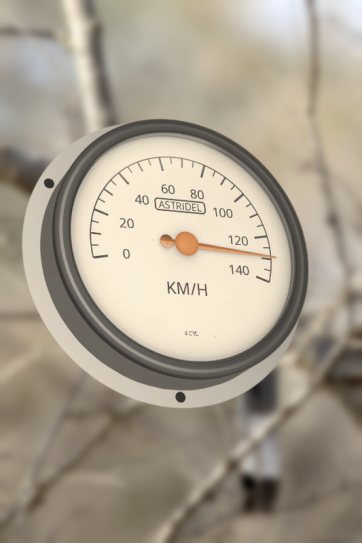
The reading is 130km/h
